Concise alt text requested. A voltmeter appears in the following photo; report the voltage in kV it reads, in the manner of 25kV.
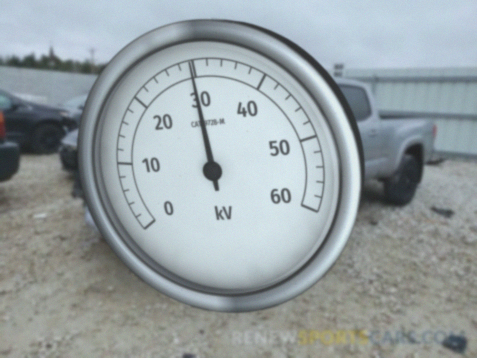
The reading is 30kV
